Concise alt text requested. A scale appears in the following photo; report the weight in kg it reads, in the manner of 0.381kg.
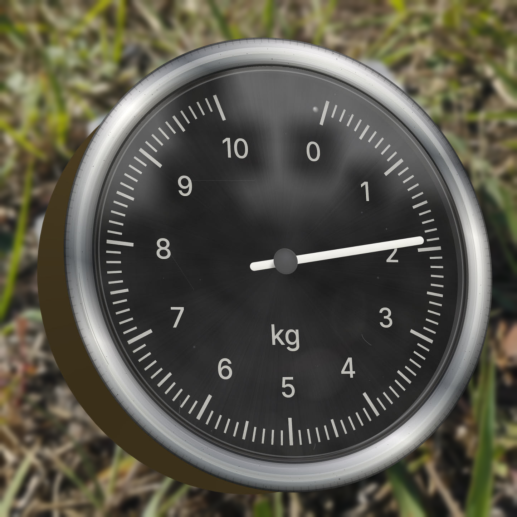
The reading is 1.9kg
